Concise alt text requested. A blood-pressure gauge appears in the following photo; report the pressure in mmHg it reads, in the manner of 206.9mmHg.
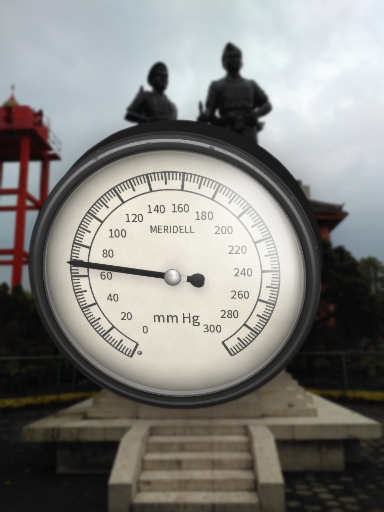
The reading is 70mmHg
